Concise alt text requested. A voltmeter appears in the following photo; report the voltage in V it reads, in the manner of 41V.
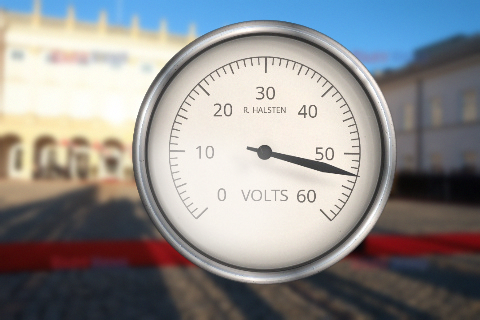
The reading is 53V
